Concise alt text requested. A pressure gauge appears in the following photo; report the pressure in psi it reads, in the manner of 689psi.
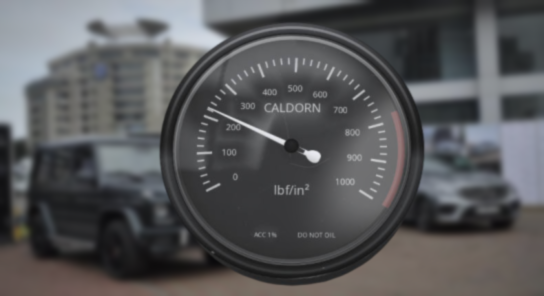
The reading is 220psi
